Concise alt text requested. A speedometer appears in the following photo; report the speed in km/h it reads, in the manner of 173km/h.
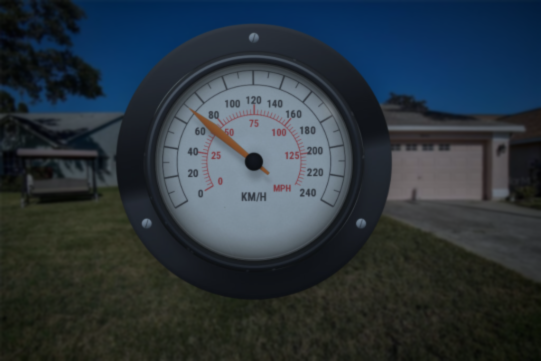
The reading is 70km/h
